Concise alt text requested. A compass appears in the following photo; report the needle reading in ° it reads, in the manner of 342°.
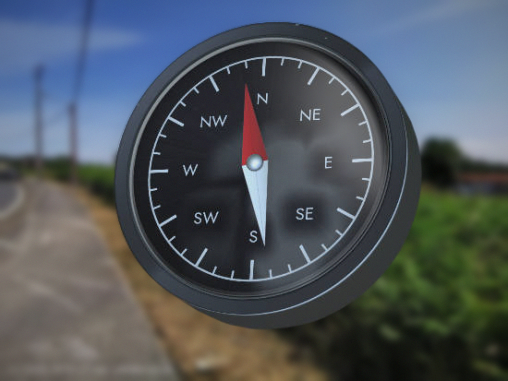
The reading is 350°
